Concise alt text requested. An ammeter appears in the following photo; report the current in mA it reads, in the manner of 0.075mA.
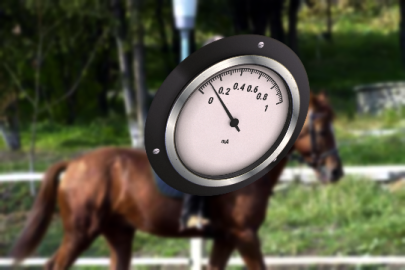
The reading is 0.1mA
